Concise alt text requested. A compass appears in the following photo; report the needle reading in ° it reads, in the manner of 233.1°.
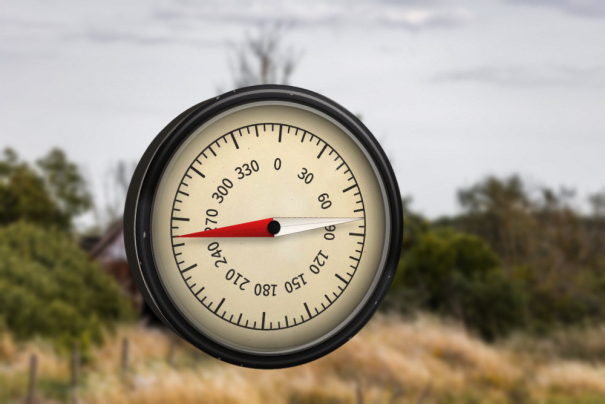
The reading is 260°
